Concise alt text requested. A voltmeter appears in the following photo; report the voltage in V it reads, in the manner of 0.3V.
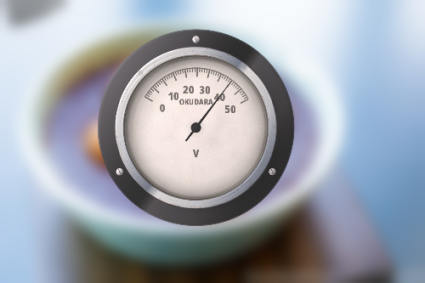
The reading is 40V
